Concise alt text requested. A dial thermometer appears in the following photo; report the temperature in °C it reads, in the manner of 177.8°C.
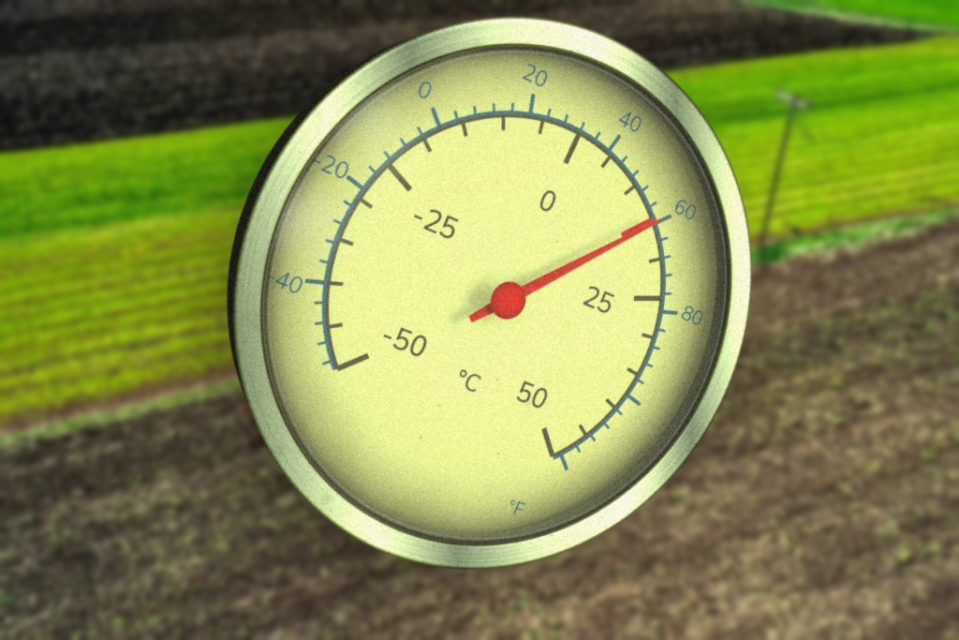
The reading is 15°C
